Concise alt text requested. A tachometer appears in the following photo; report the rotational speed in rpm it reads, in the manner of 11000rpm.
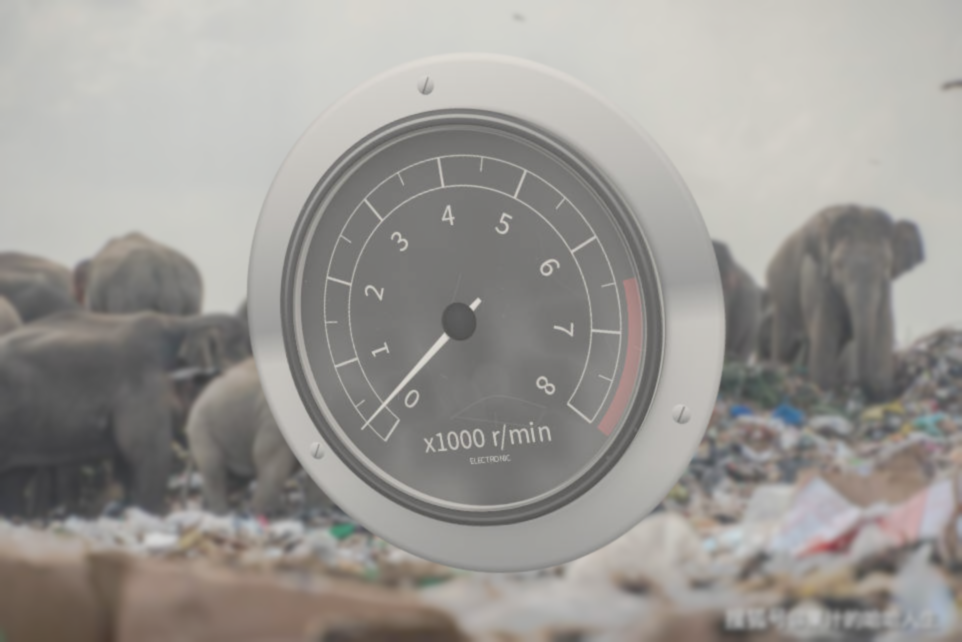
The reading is 250rpm
